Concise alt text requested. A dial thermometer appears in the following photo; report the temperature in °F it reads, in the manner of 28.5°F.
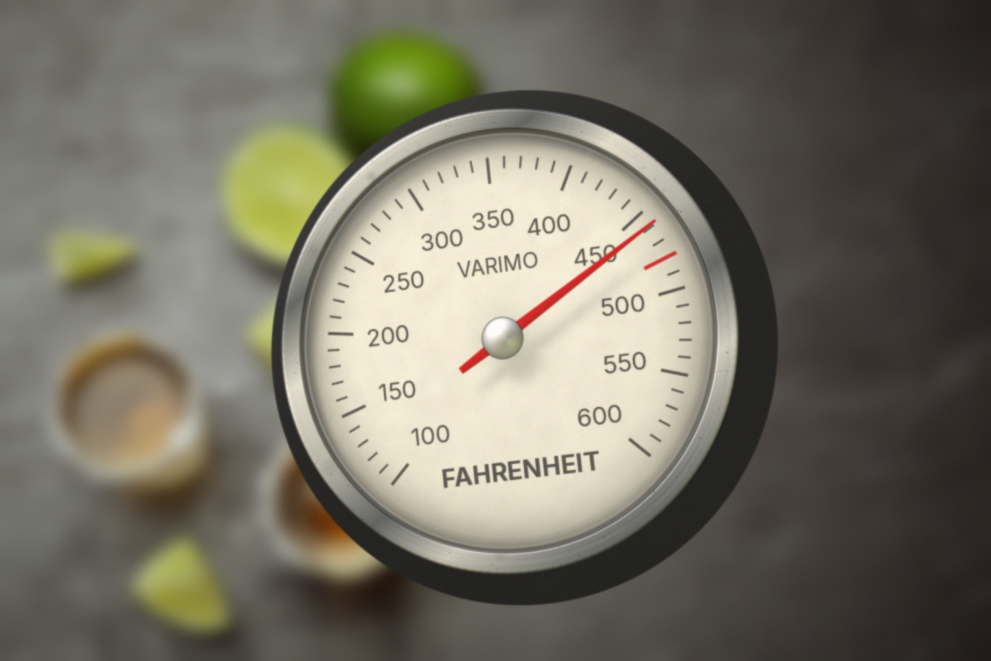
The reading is 460°F
